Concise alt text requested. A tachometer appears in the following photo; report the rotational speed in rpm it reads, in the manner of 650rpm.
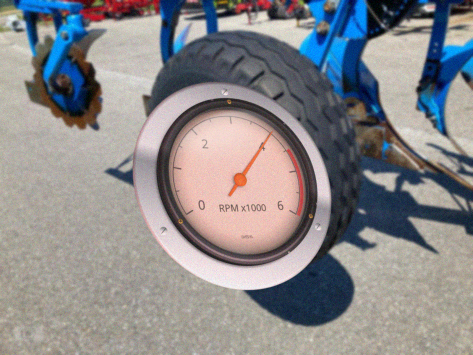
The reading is 4000rpm
